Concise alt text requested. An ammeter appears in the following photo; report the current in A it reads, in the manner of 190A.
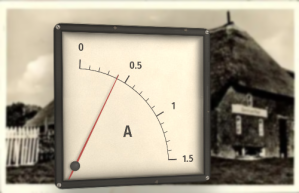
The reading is 0.4A
